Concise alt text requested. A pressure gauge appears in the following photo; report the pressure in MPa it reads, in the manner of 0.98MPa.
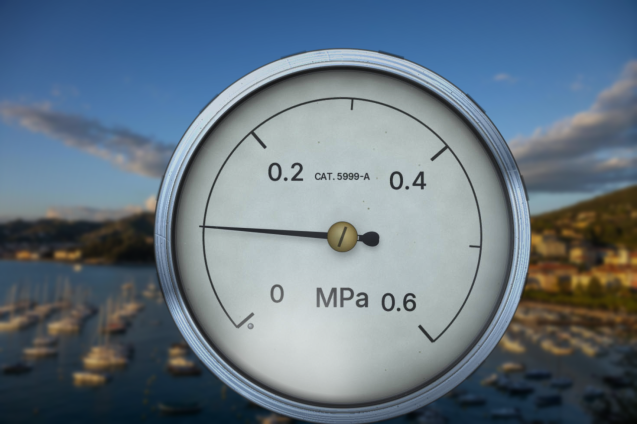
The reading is 0.1MPa
